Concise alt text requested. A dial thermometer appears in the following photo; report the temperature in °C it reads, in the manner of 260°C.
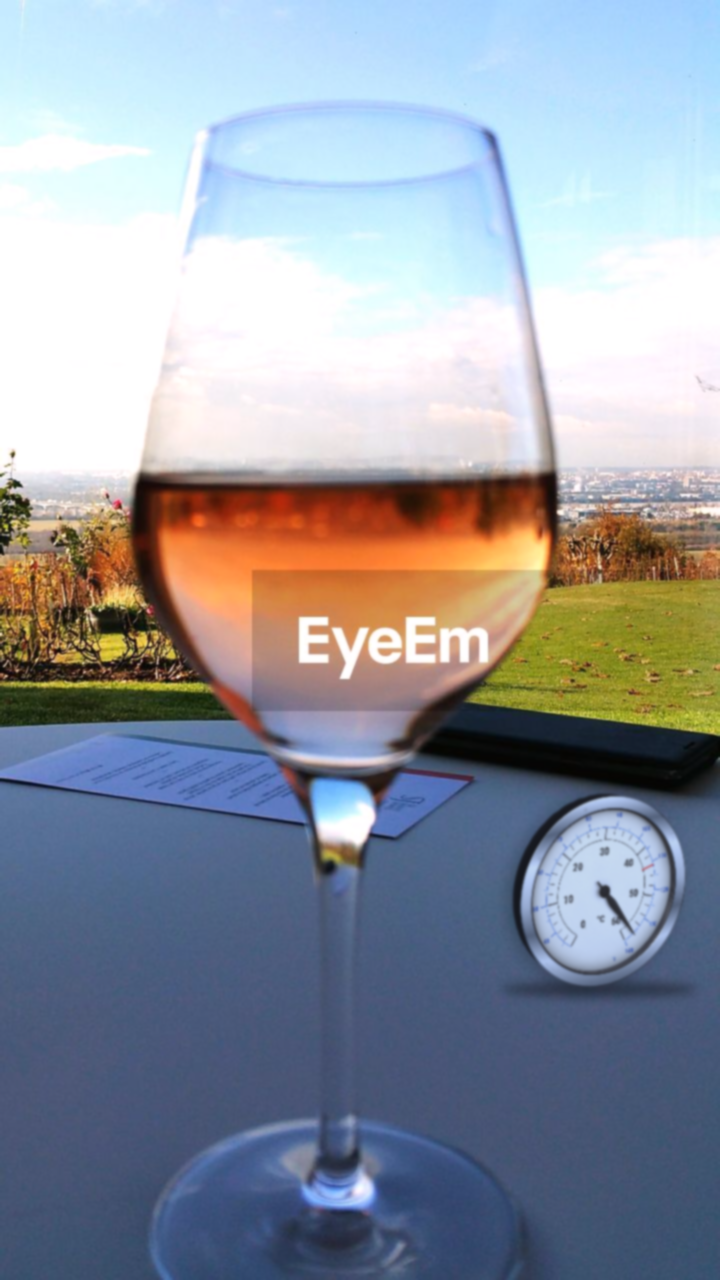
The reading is 58°C
